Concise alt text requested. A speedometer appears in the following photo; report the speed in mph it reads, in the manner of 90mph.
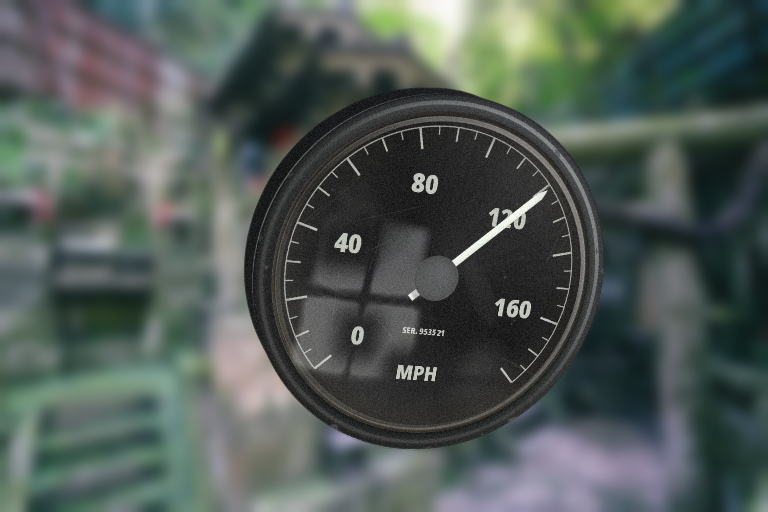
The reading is 120mph
